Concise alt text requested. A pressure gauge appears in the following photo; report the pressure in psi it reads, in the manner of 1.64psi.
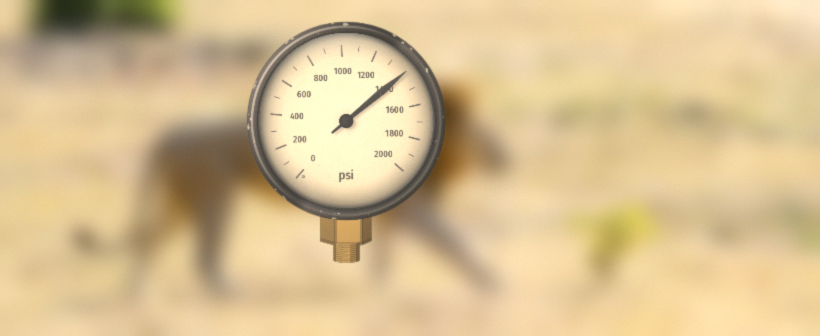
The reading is 1400psi
